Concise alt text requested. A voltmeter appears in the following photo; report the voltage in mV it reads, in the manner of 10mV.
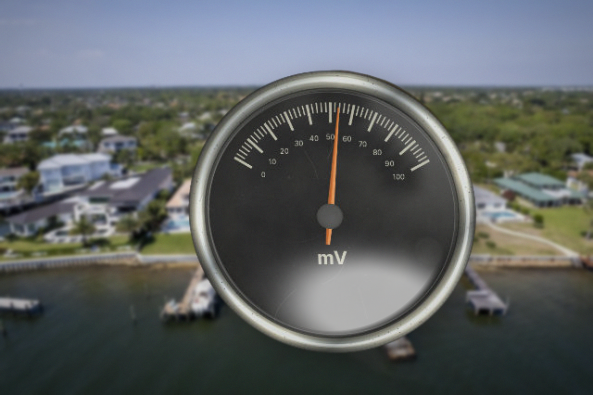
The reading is 54mV
